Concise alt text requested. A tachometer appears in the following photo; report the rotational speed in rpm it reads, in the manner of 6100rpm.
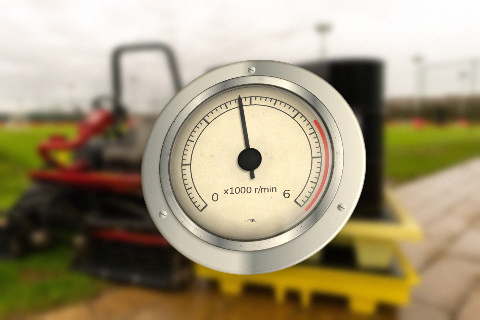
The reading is 2800rpm
